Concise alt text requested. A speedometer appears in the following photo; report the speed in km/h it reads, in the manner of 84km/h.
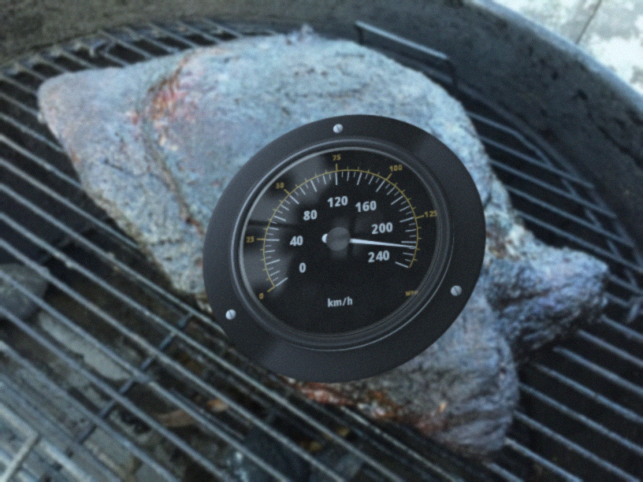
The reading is 225km/h
